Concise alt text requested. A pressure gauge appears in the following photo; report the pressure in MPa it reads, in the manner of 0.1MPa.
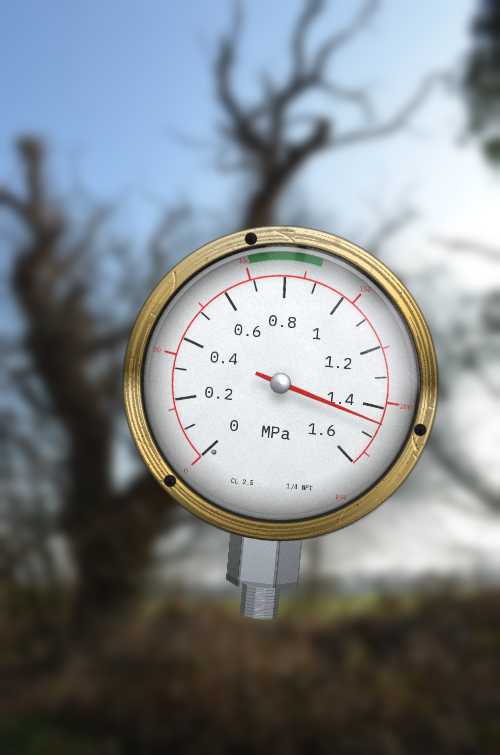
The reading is 1.45MPa
